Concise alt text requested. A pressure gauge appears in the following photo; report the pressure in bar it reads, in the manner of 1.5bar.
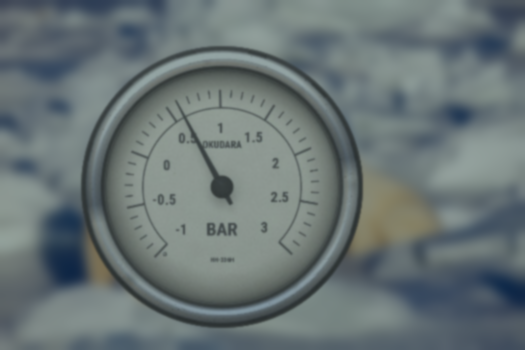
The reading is 0.6bar
